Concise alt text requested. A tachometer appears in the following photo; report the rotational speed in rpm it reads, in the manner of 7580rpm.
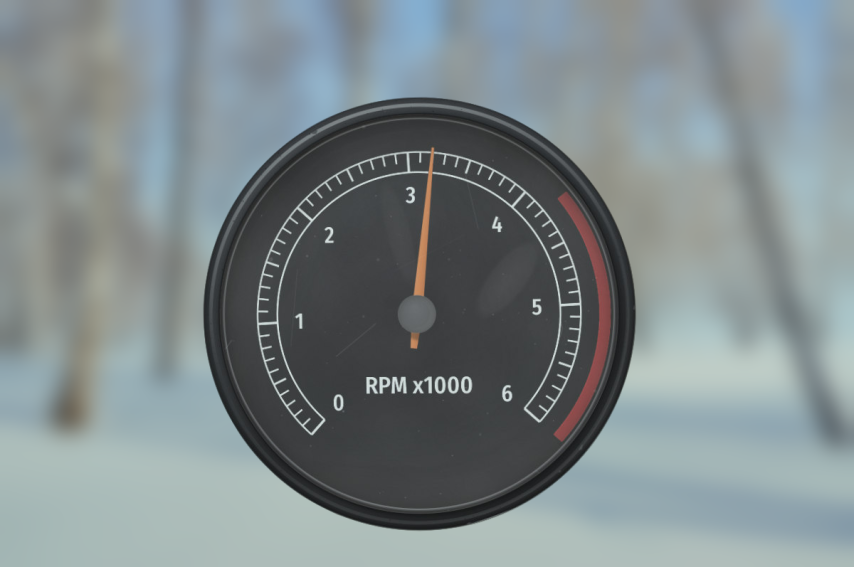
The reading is 3200rpm
